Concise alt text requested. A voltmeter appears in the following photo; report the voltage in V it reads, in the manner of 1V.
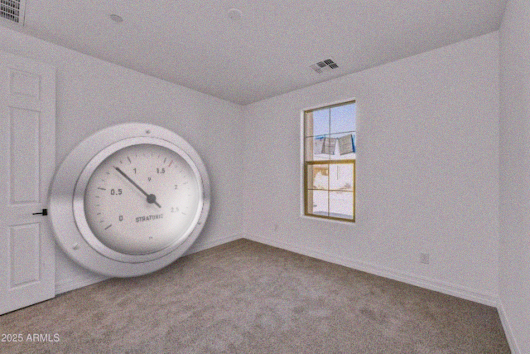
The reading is 0.8V
